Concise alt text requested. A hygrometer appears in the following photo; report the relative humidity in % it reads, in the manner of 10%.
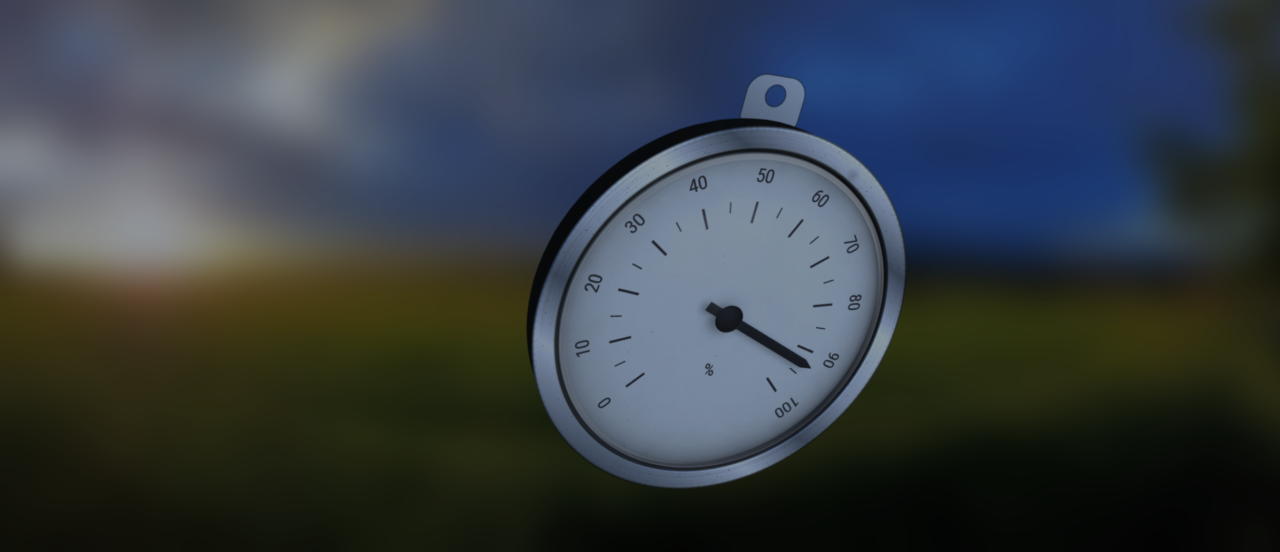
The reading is 92.5%
